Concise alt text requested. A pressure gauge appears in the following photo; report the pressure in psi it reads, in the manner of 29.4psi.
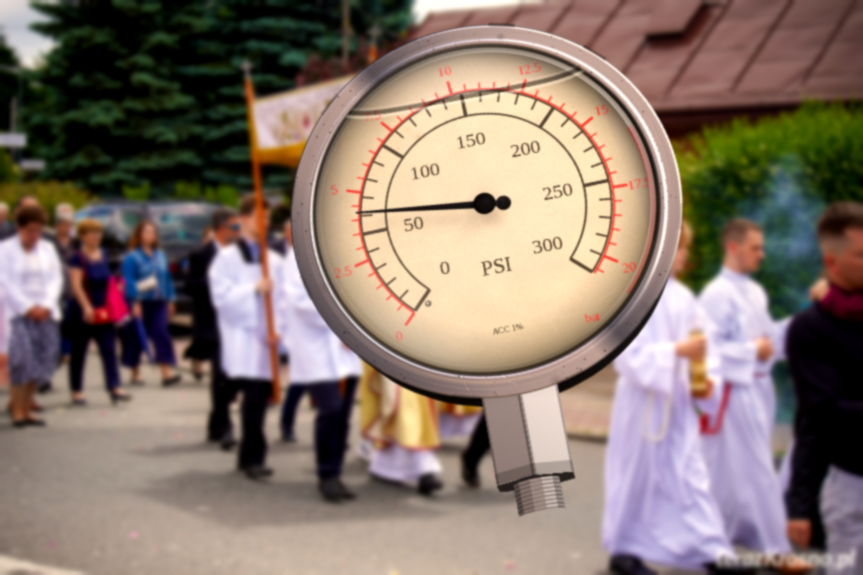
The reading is 60psi
